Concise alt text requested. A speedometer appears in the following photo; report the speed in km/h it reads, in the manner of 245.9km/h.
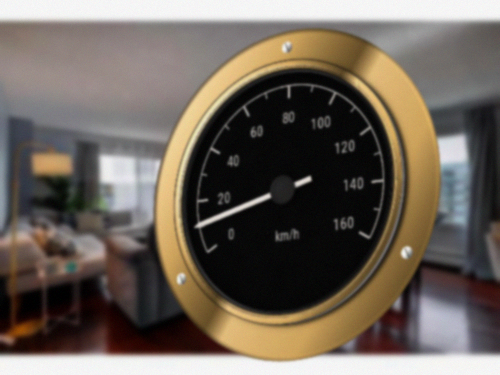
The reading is 10km/h
